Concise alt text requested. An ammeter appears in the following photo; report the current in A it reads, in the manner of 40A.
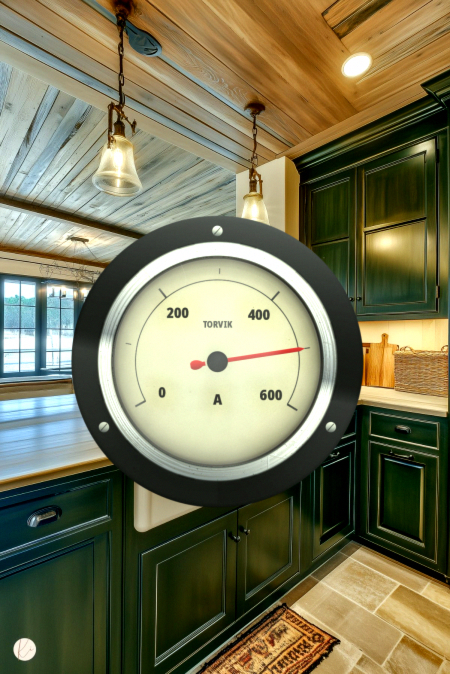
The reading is 500A
